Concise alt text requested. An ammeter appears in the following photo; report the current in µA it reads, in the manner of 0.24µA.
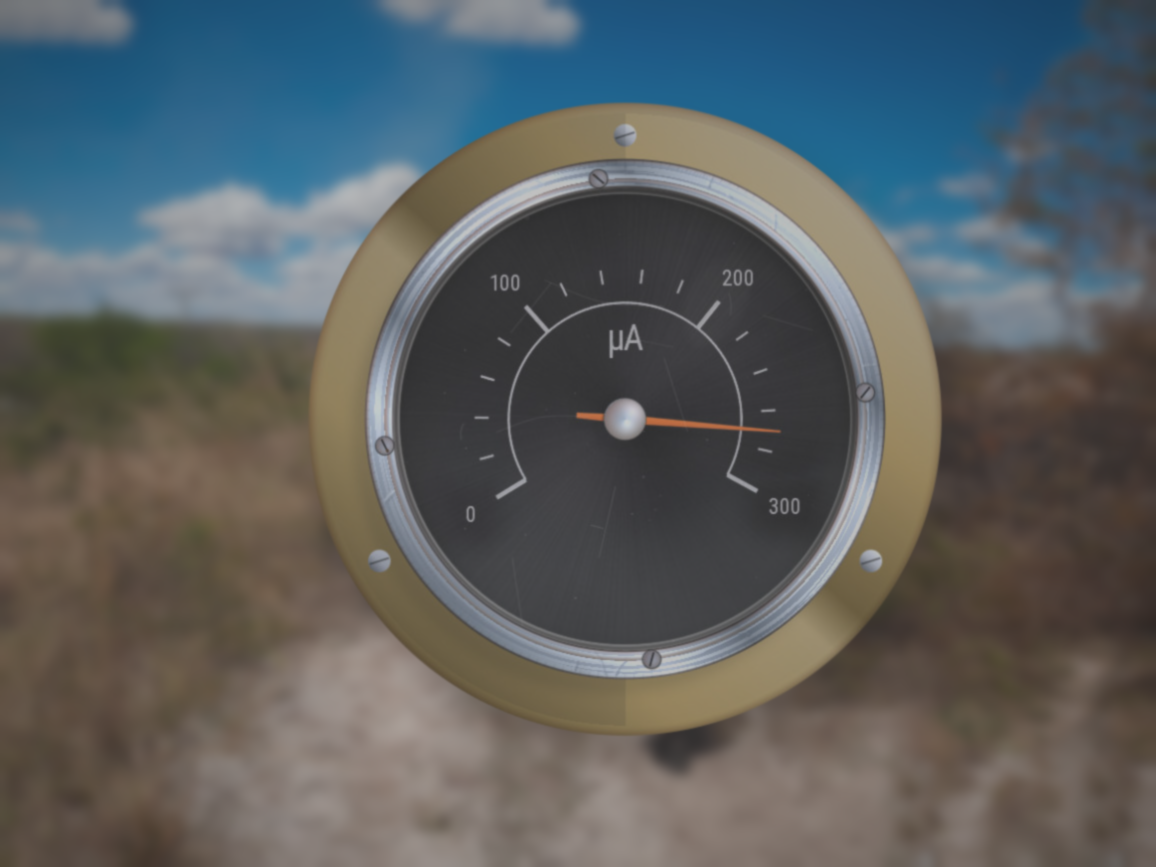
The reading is 270µA
